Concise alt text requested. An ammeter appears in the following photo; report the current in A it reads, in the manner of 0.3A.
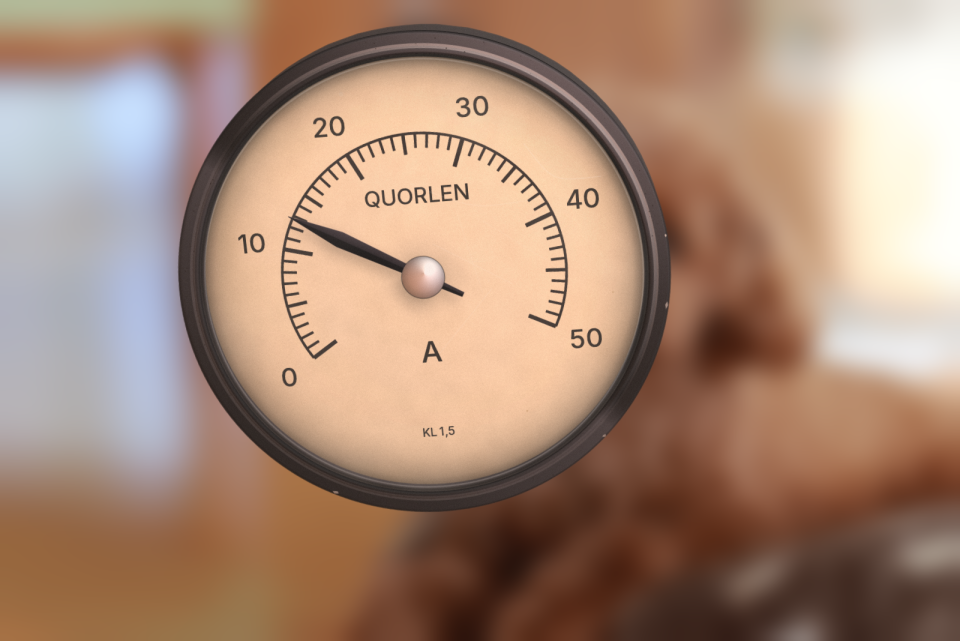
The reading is 13A
